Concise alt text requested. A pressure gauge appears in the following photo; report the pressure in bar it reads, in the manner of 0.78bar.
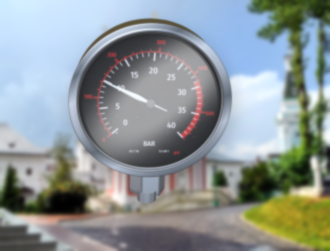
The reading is 10bar
